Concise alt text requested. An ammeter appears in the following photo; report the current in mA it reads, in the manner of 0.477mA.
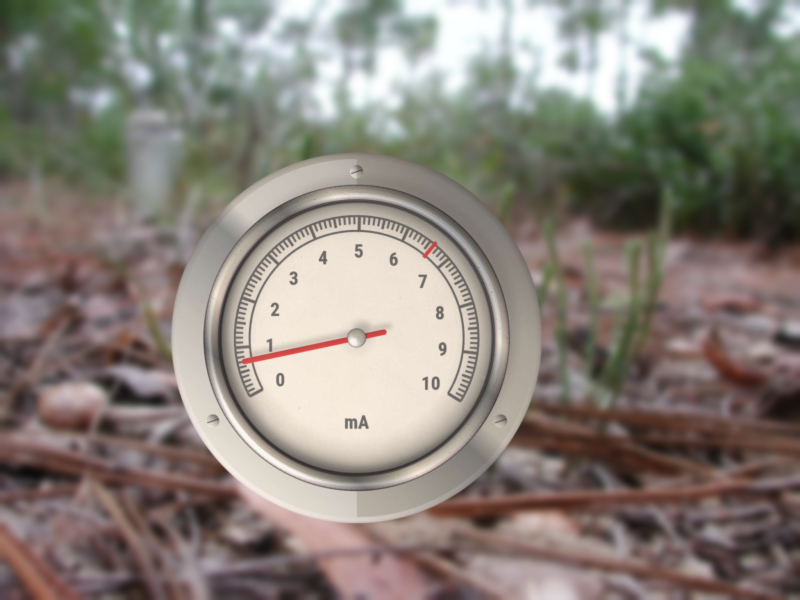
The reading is 0.7mA
